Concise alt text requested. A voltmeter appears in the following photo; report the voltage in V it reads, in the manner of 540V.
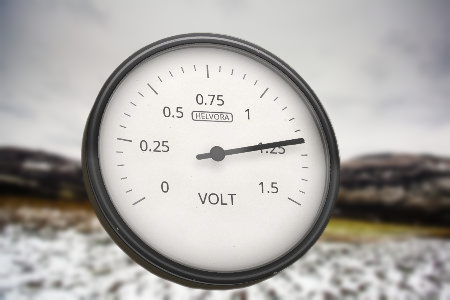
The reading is 1.25V
